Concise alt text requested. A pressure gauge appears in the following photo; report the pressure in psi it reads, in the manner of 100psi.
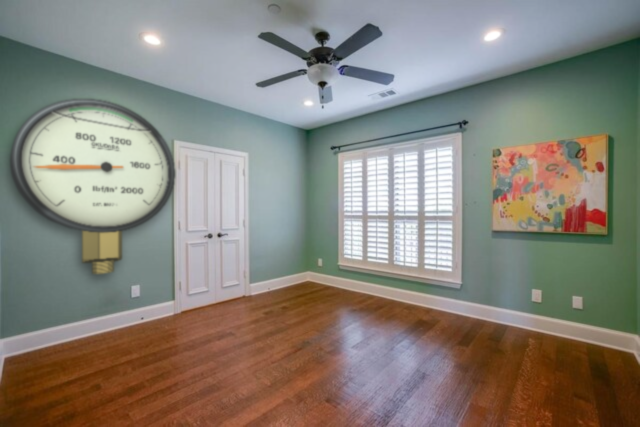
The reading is 300psi
